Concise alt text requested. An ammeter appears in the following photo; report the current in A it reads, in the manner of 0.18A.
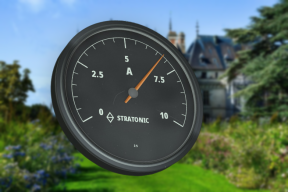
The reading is 6.75A
